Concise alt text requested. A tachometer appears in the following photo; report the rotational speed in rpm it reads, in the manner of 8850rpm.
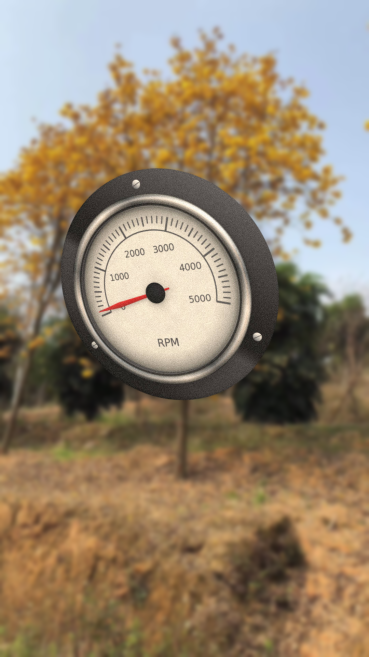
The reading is 100rpm
